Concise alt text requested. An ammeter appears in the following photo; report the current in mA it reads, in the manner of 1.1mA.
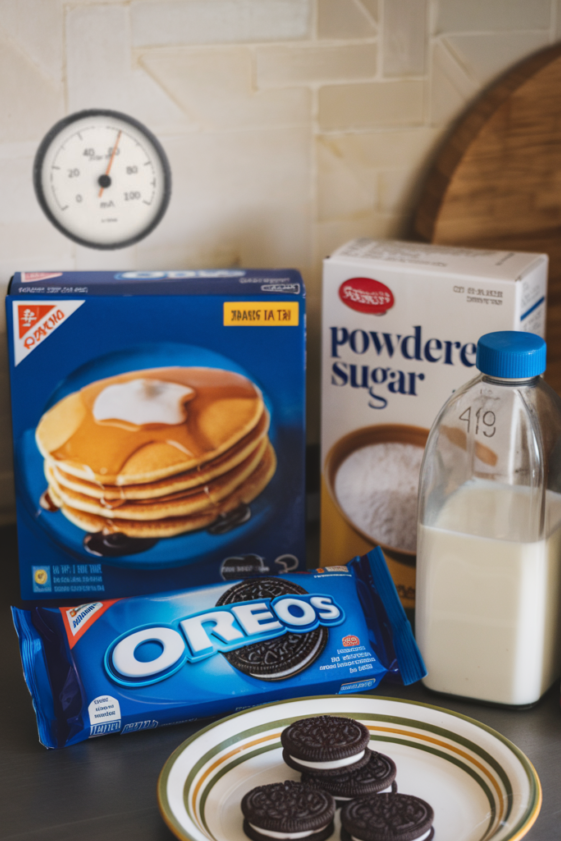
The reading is 60mA
